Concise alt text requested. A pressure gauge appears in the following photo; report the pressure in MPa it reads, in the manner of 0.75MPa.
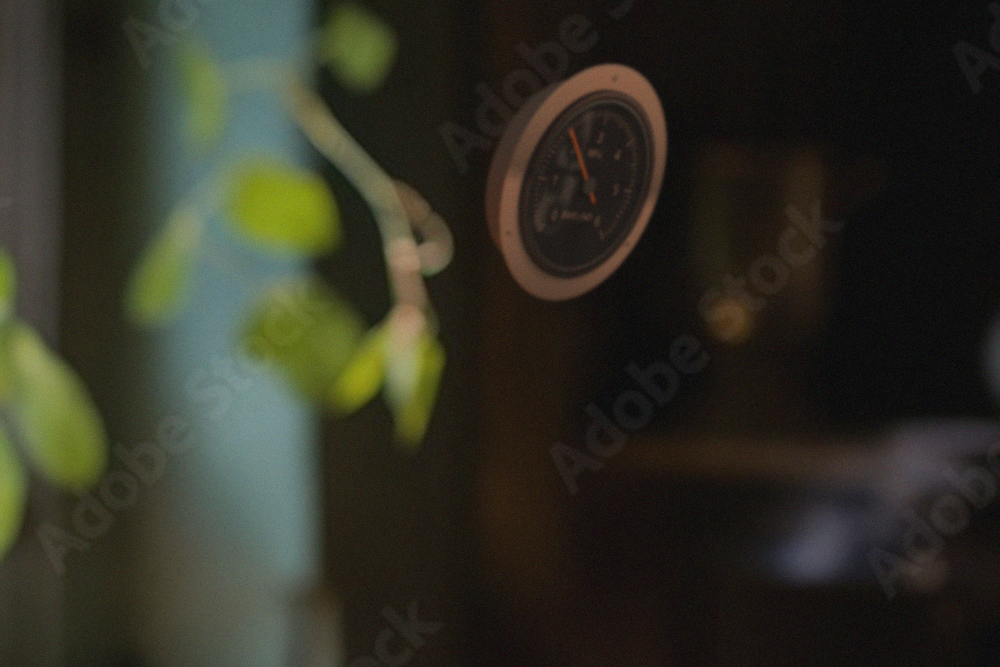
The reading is 2MPa
